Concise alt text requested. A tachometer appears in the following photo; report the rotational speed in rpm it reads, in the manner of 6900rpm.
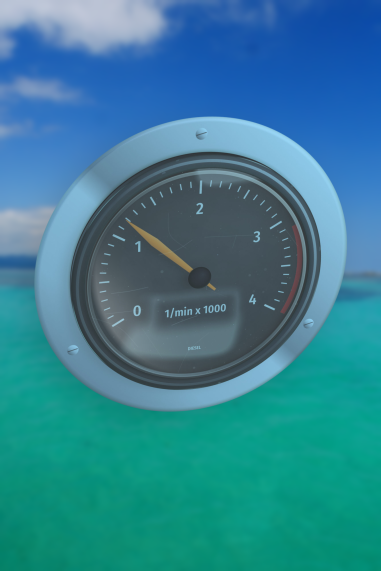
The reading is 1200rpm
